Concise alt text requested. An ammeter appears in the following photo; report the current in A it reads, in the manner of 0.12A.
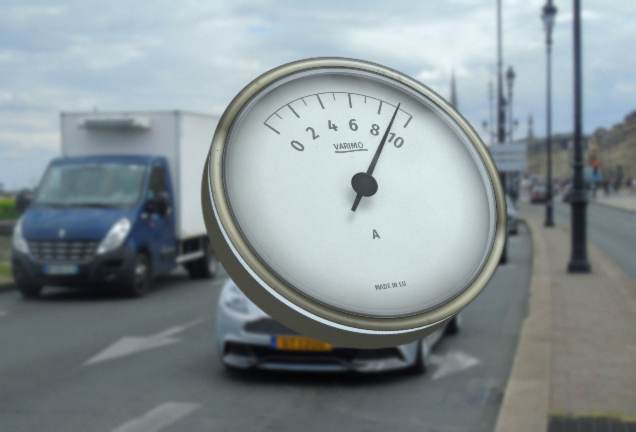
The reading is 9A
